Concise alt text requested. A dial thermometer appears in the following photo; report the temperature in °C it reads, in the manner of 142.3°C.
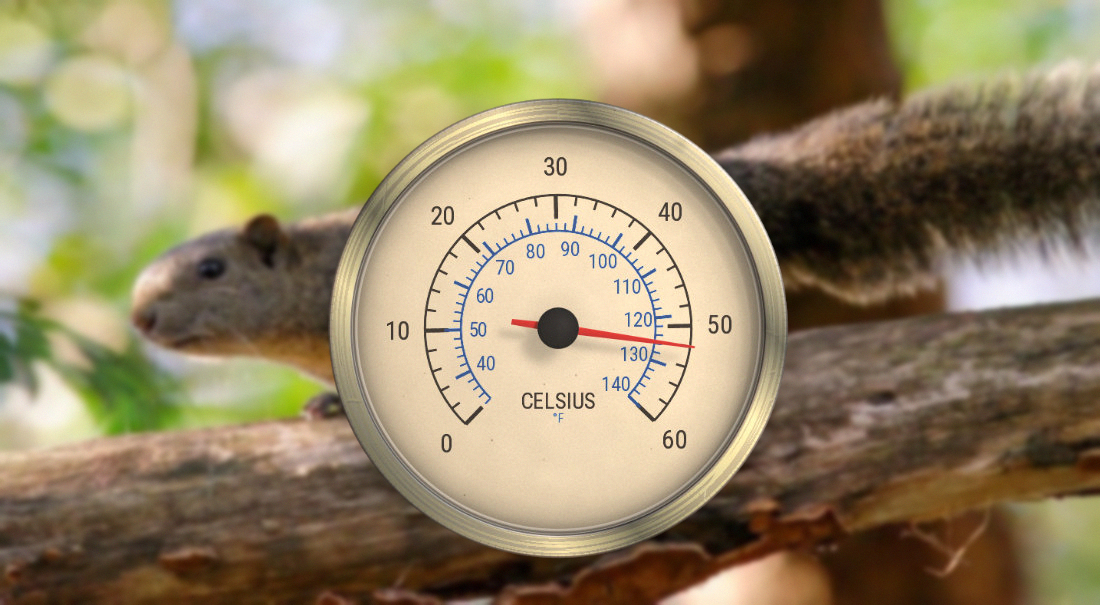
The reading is 52°C
